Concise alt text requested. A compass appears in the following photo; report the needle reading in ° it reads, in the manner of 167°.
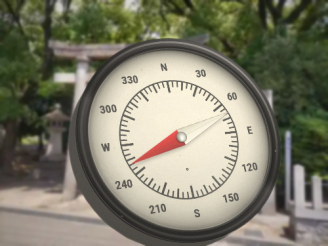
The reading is 250°
